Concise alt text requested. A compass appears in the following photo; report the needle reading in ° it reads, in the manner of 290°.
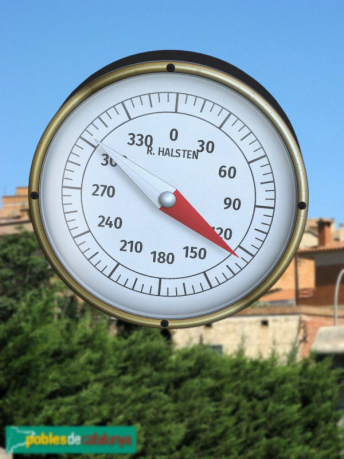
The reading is 125°
